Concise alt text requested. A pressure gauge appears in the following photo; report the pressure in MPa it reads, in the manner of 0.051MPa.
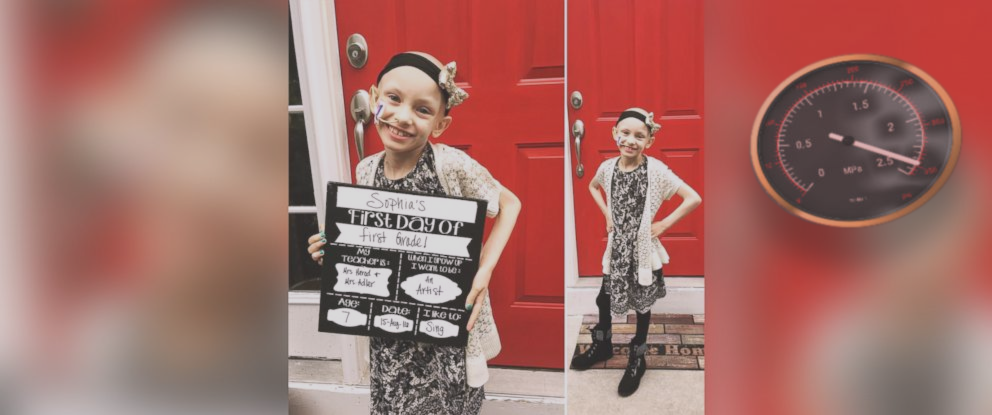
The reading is 2.4MPa
